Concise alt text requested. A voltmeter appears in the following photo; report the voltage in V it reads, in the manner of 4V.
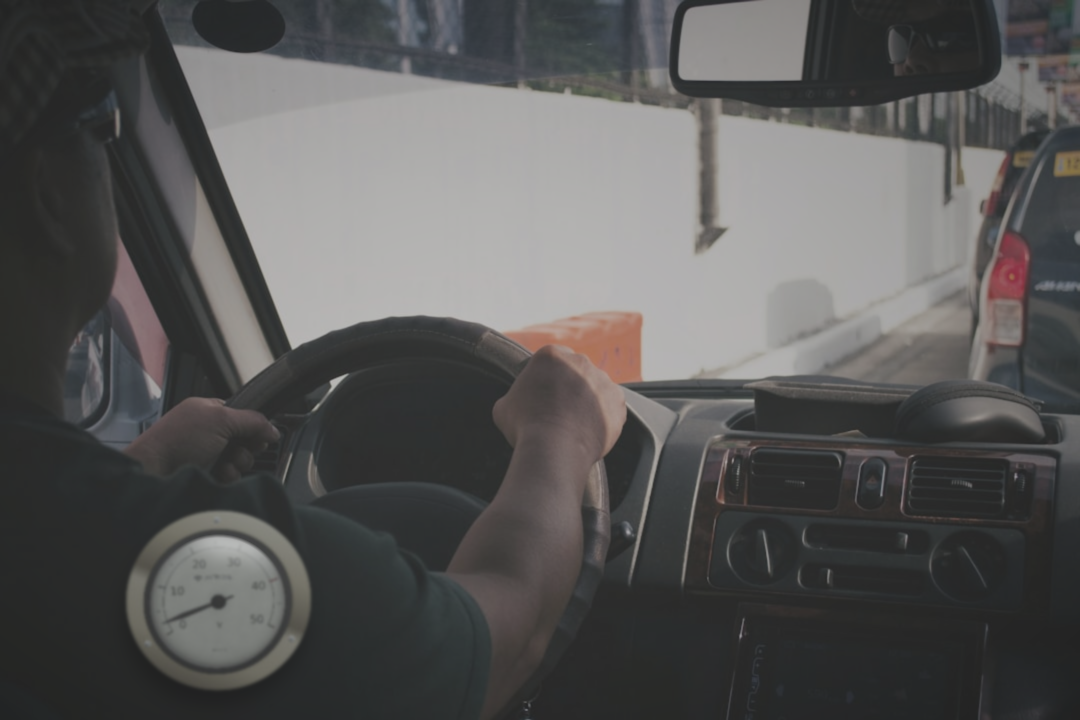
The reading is 2.5V
